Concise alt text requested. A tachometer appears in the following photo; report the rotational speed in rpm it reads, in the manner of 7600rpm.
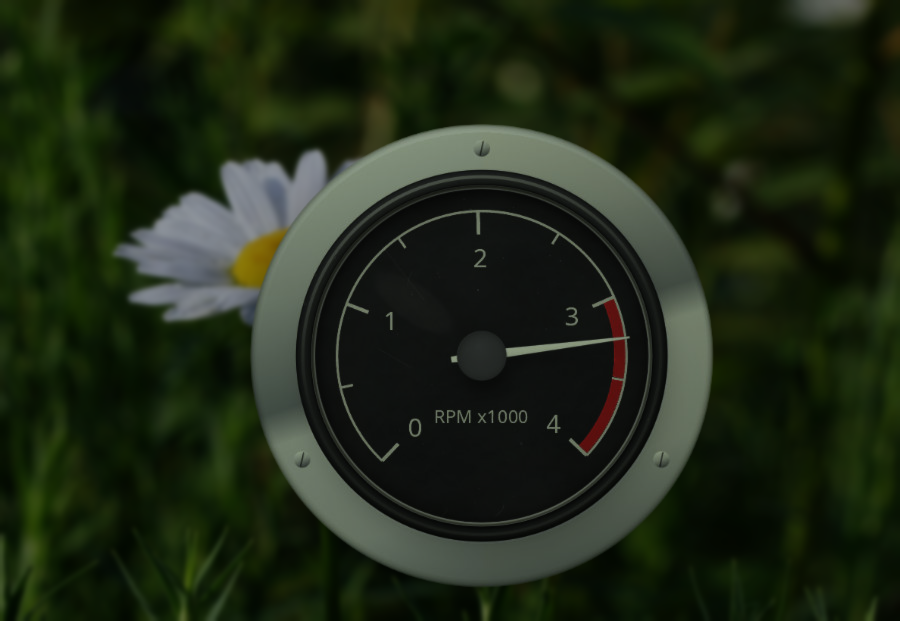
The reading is 3250rpm
